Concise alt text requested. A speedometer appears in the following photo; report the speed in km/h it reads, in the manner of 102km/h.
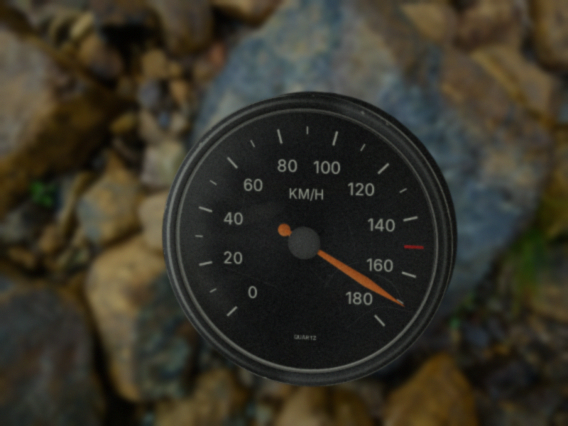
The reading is 170km/h
